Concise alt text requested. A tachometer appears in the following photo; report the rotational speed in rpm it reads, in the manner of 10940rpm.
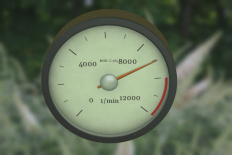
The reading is 9000rpm
